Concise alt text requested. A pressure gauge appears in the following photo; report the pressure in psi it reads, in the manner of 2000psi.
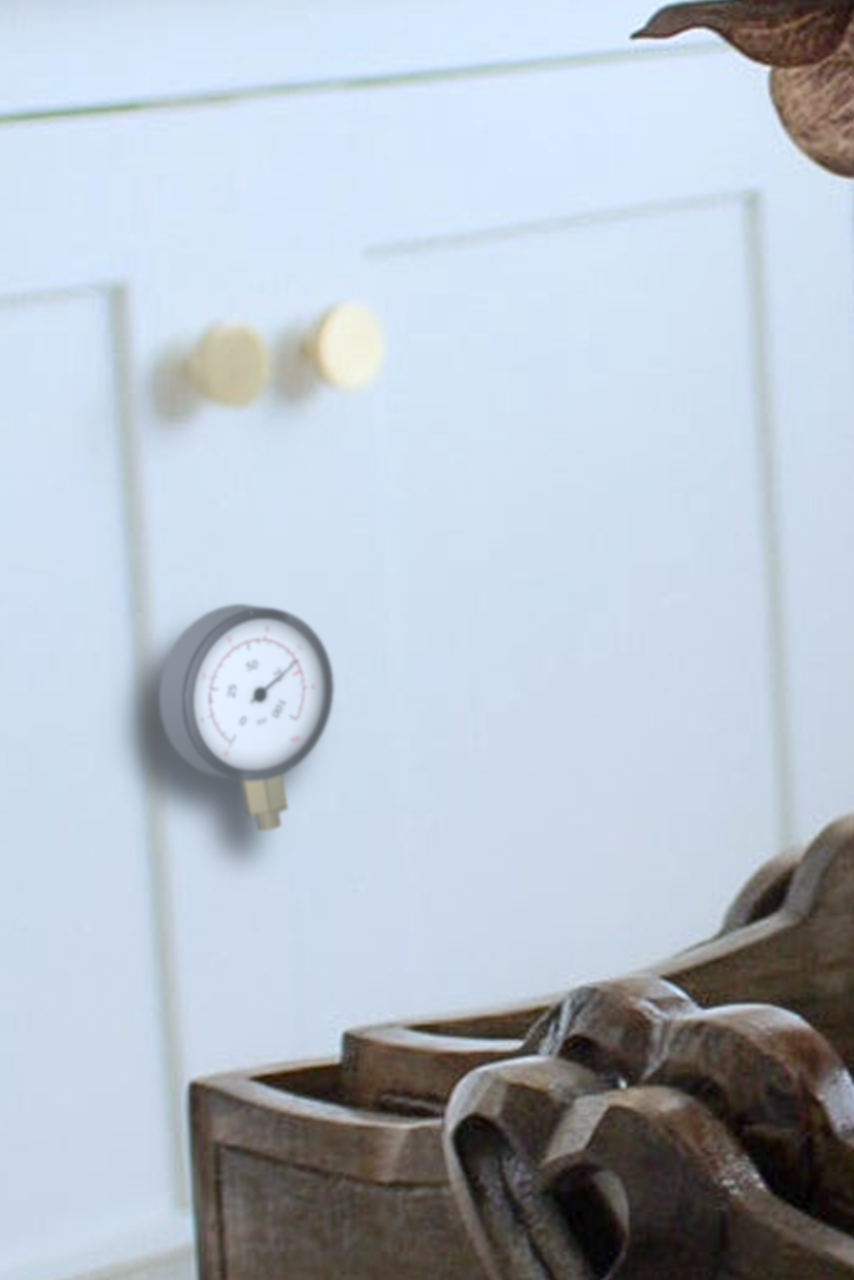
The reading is 75psi
